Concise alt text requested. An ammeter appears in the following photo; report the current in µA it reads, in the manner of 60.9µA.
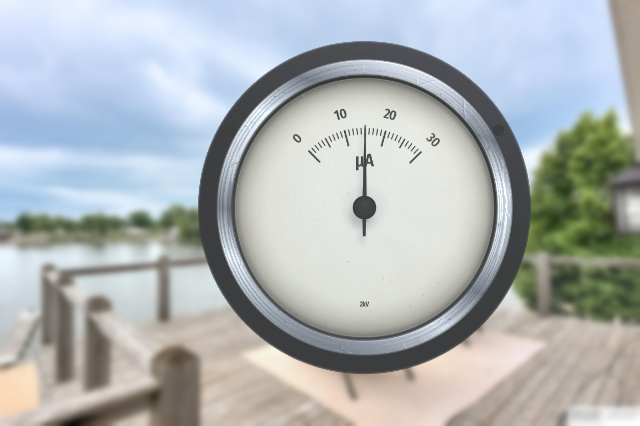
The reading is 15µA
